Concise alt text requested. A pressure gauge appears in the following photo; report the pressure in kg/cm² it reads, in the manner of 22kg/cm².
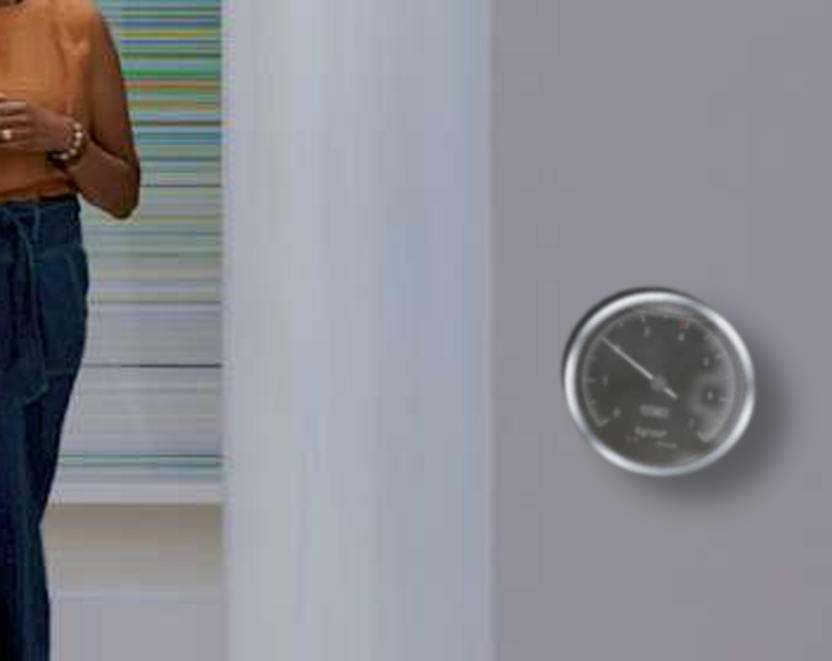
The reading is 2kg/cm²
